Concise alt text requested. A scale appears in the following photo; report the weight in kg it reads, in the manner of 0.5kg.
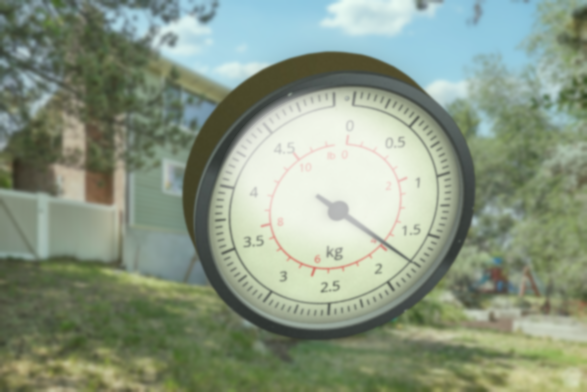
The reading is 1.75kg
